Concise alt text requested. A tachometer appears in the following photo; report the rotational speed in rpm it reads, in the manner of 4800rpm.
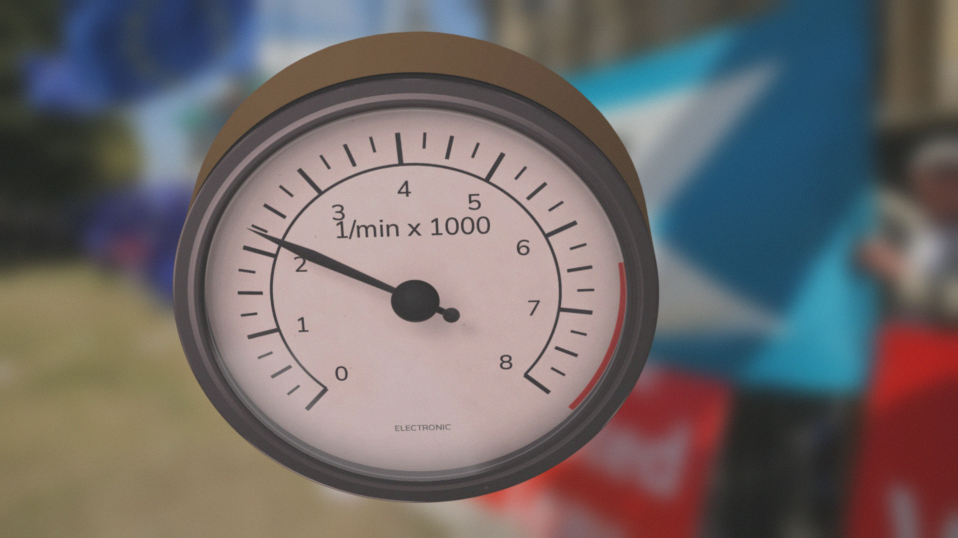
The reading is 2250rpm
